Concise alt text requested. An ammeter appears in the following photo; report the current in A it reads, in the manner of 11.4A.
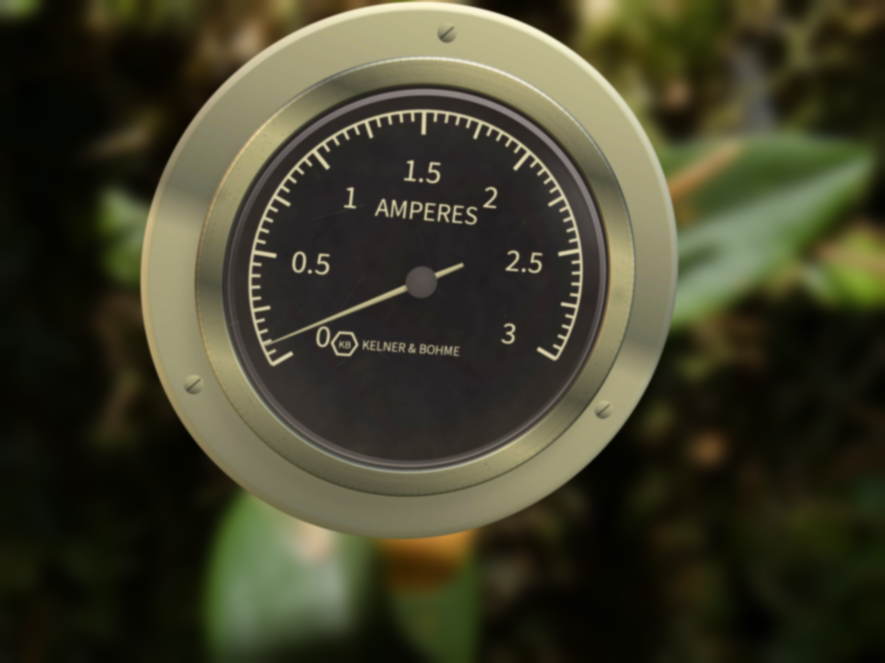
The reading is 0.1A
